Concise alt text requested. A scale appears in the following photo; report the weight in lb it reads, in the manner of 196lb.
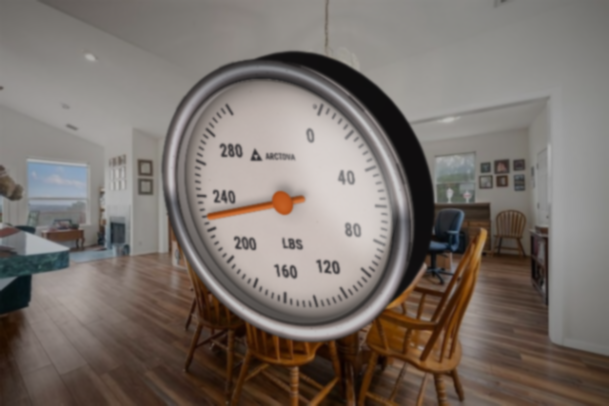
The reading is 228lb
